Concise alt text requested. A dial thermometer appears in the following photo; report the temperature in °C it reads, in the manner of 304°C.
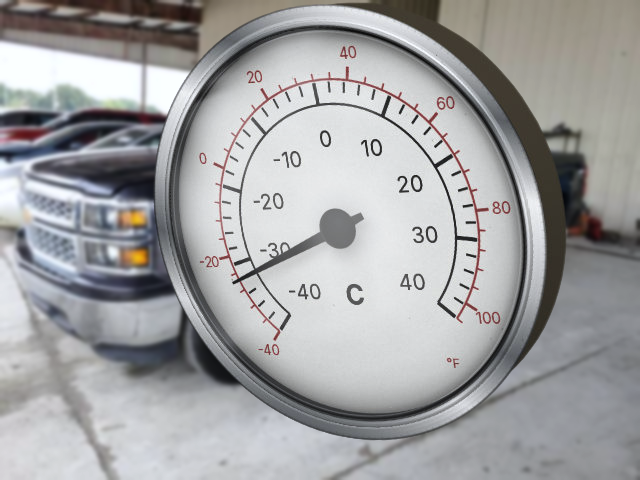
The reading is -32°C
